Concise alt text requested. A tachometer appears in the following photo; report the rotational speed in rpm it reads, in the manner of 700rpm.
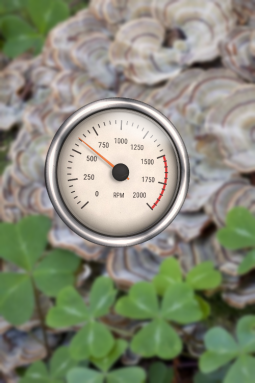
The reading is 600rpm
